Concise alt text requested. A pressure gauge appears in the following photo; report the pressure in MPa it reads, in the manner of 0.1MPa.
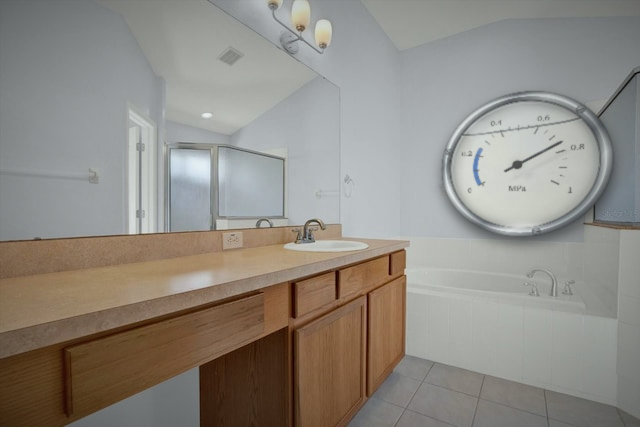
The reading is 0.75MPa
